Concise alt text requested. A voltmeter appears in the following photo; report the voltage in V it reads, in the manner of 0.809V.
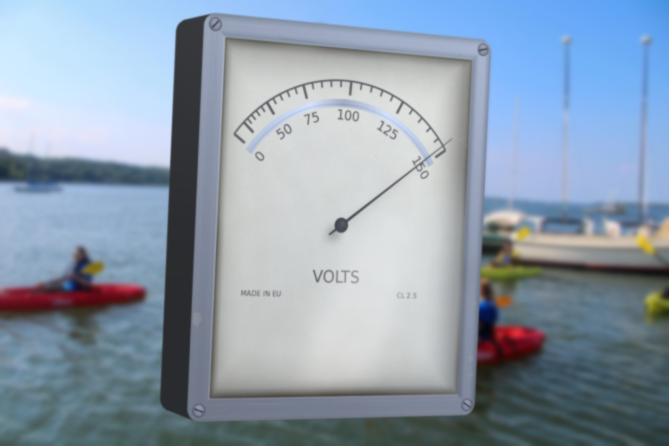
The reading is 147.5V
